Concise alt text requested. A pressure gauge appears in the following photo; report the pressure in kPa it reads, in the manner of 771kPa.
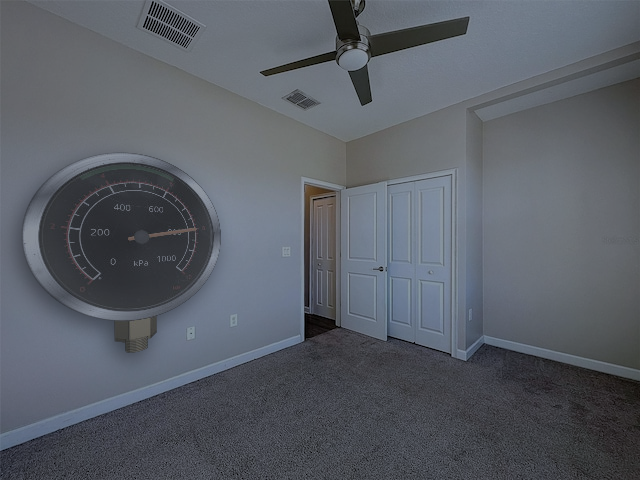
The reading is 800kPa
